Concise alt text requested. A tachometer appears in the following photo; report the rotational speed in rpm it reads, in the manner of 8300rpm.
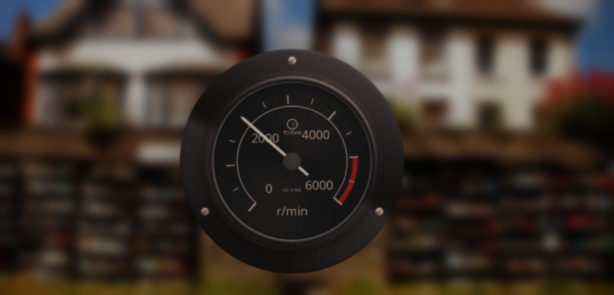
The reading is 2000rpm
